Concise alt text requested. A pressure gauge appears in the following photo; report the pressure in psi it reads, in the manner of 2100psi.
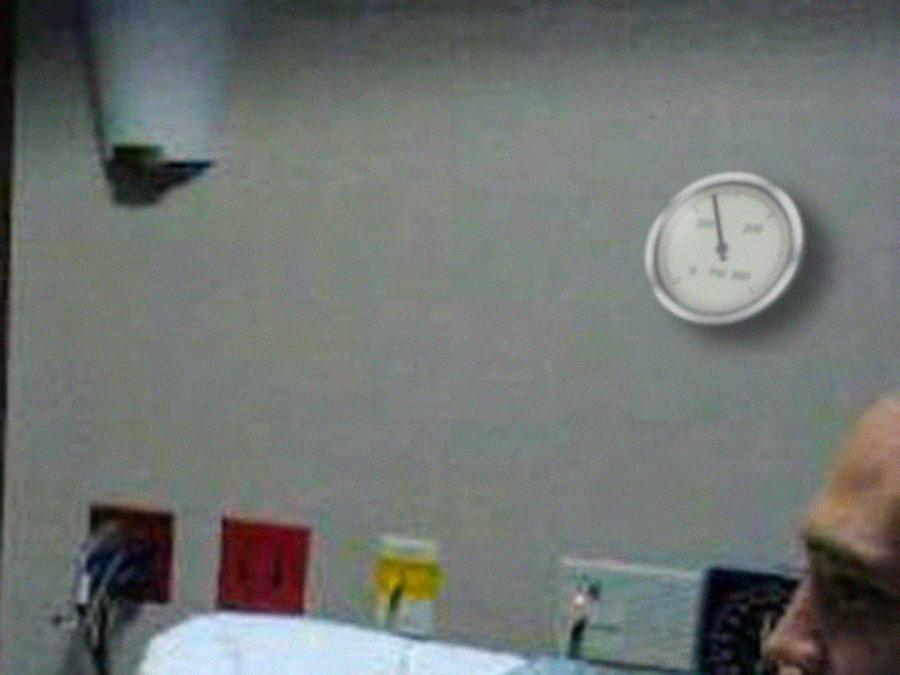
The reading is 125psi
